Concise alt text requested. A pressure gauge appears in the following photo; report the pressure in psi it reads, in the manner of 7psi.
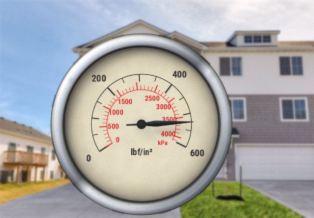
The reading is 525psi
